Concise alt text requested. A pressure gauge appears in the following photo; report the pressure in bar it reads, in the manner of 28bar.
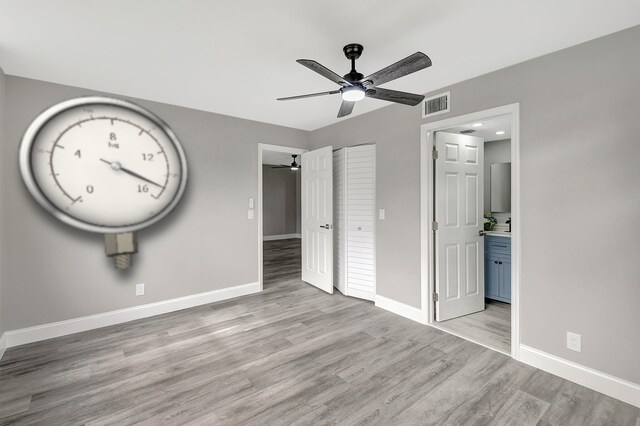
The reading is 15bar
